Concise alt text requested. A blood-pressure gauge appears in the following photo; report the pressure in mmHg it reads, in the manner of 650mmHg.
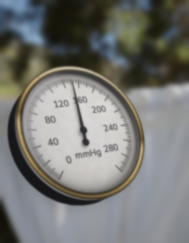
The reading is 150mmHg
